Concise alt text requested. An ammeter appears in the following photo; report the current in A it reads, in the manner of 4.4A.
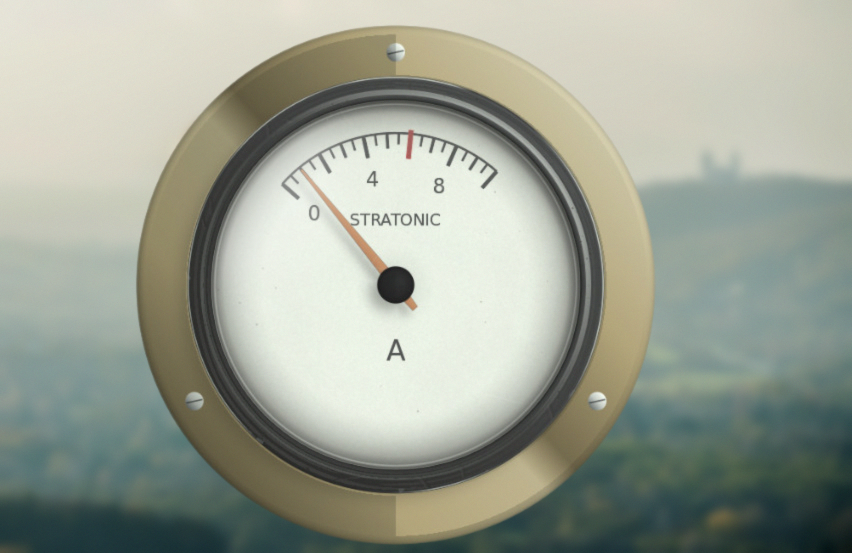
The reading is 1A
